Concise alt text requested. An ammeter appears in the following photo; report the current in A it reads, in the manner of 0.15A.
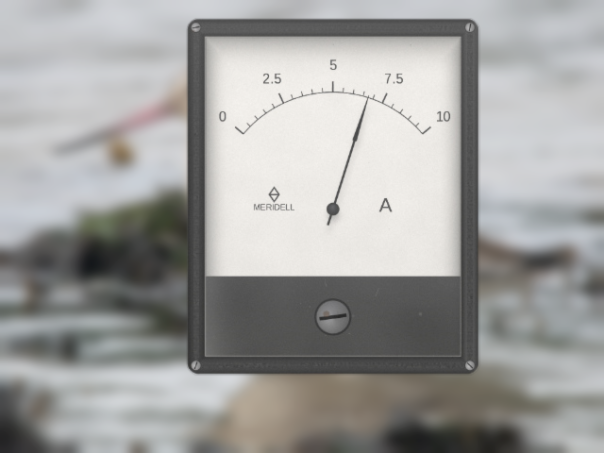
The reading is 6.75A
